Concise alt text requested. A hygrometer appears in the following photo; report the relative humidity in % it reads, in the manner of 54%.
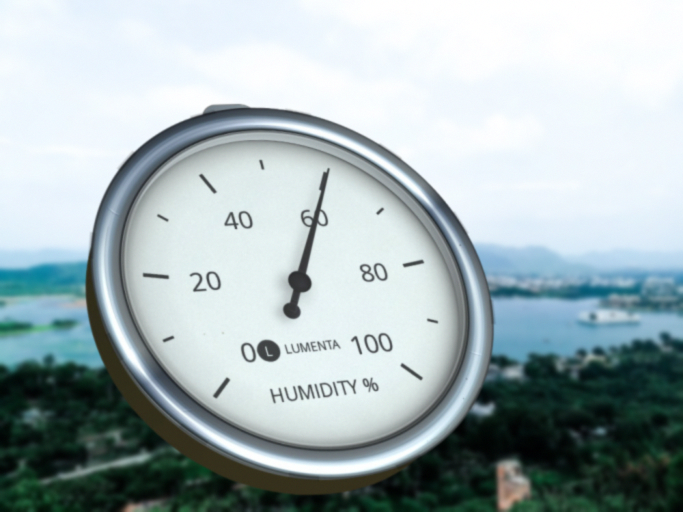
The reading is 60%
